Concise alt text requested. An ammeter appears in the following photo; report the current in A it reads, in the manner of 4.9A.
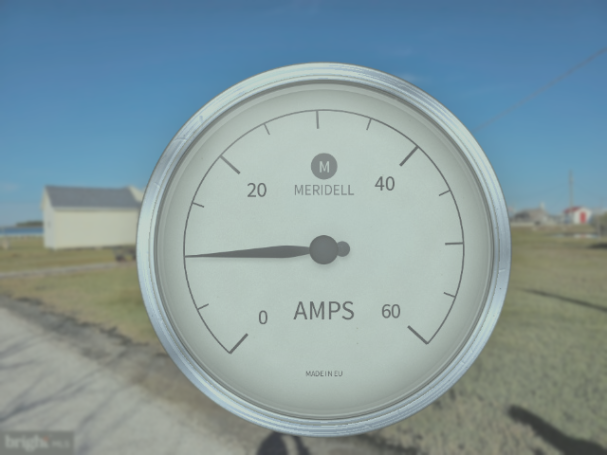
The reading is 10A
